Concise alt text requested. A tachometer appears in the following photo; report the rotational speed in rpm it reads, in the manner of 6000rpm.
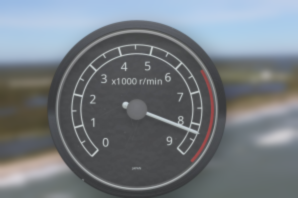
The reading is 8250rpm
